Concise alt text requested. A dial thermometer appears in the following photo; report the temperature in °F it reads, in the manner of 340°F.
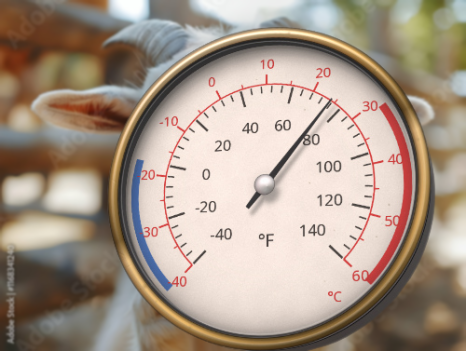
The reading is 76°F
